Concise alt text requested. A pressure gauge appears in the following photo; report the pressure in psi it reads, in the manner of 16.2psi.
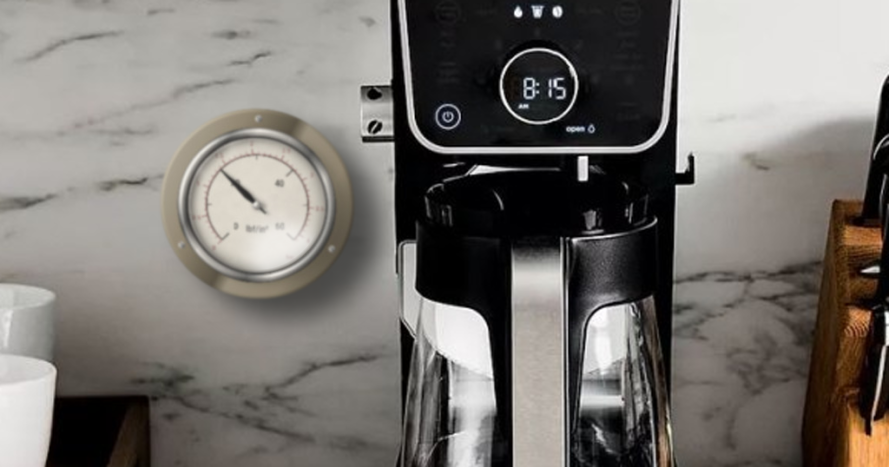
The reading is 20psi
